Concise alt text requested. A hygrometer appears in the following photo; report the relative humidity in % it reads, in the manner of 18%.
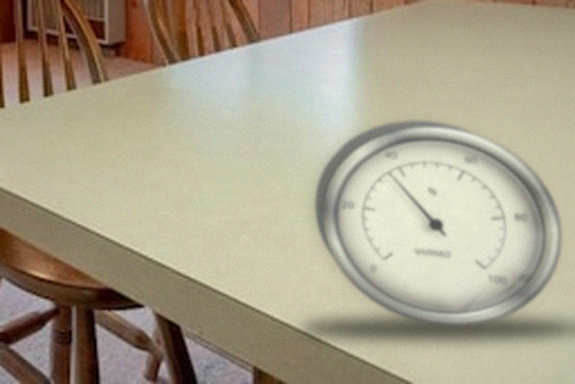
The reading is 36%
